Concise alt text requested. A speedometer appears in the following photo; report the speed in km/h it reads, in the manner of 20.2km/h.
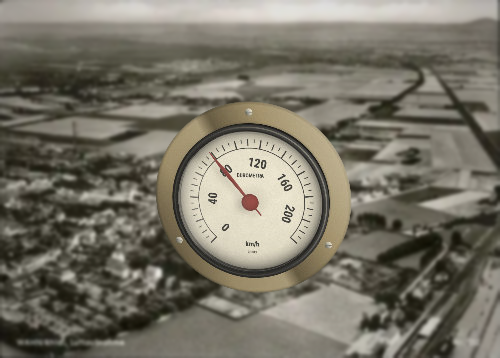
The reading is 80km/h
